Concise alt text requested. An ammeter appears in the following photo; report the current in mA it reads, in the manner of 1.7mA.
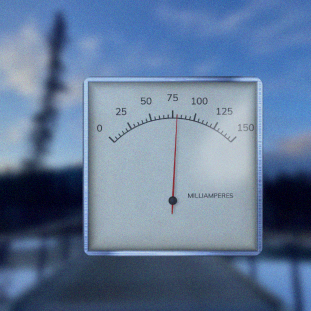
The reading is 80mA
